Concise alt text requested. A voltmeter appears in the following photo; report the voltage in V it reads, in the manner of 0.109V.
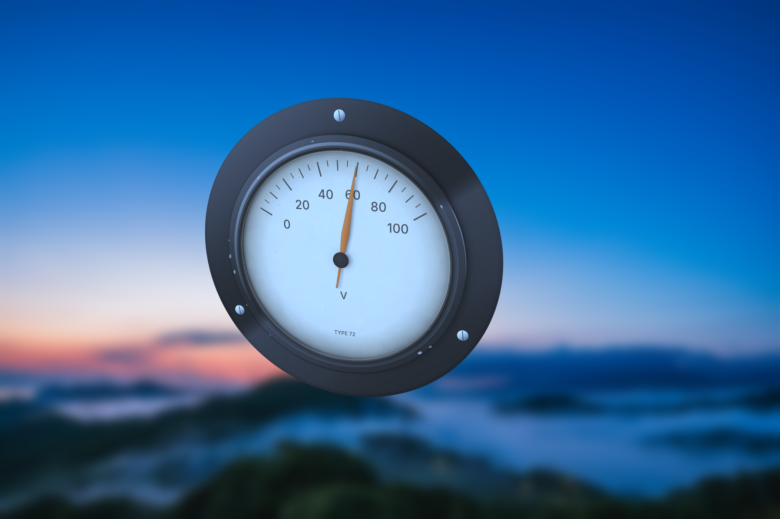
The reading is 60V
